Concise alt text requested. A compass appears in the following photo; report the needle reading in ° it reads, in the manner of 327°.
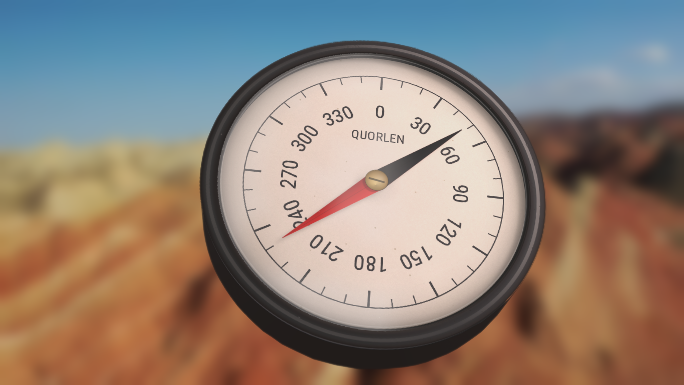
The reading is 230°
